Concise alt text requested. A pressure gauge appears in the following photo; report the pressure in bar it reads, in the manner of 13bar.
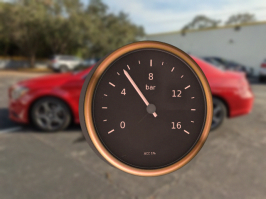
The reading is 5.5bar
